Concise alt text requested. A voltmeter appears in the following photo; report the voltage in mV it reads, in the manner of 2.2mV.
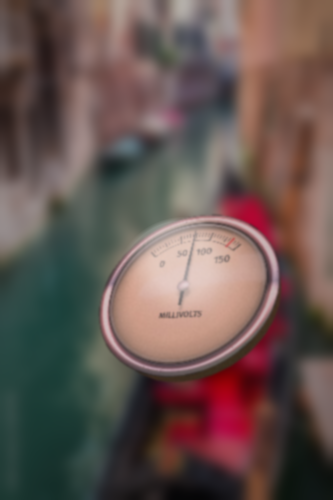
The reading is 75mV
